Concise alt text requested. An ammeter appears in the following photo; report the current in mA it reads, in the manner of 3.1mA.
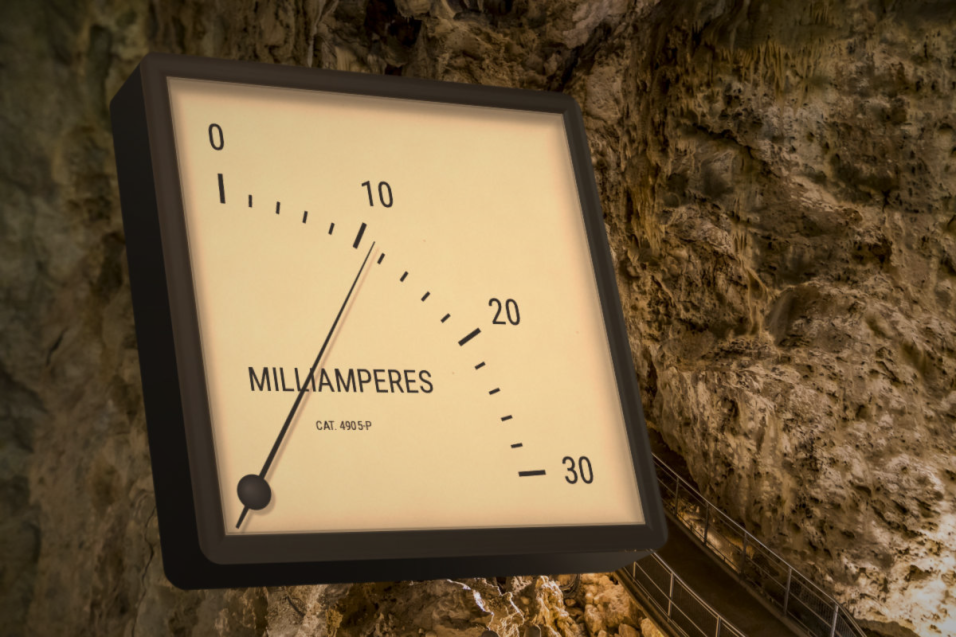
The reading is 11mA
